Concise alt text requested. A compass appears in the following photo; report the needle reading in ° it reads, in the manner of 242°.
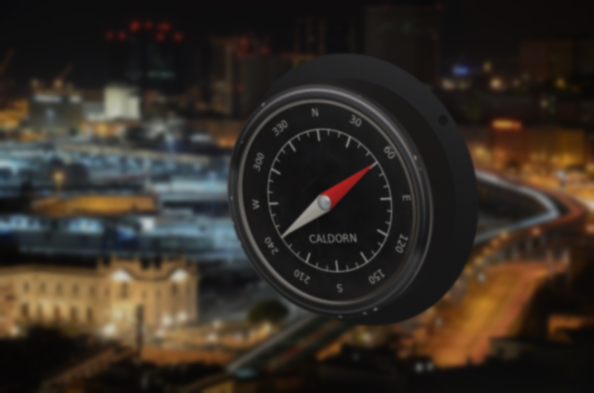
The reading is 60°
